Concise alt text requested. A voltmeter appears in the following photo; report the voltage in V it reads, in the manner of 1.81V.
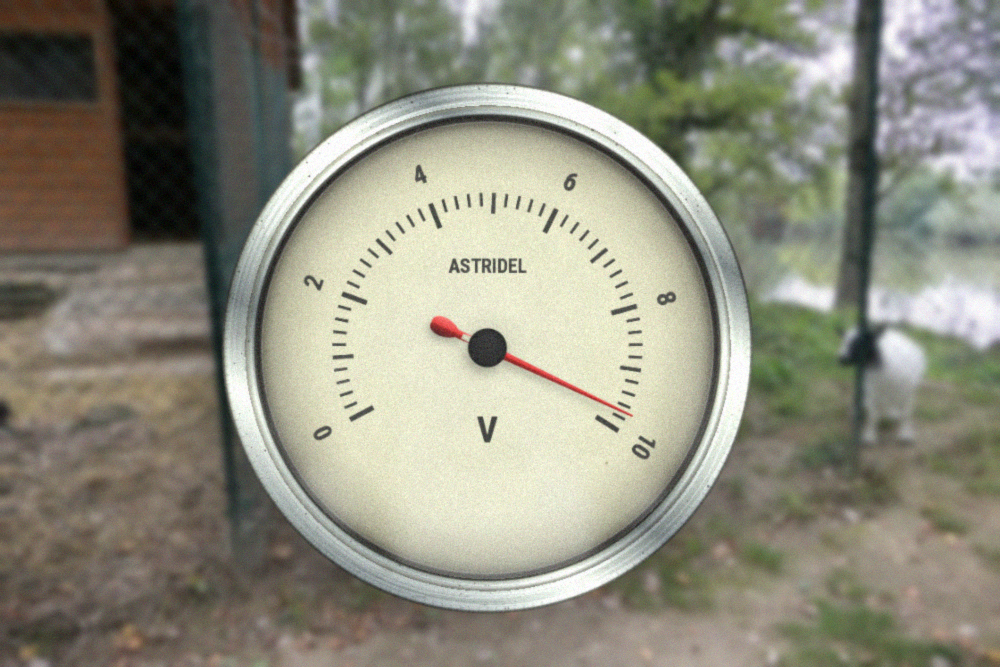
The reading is 9.7V
